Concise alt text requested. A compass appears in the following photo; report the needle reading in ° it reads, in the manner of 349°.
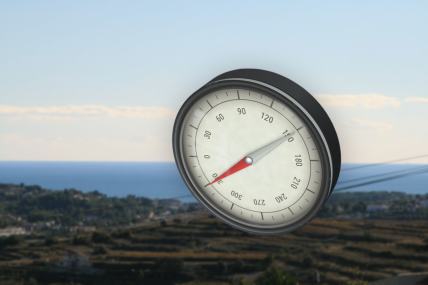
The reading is 330°
